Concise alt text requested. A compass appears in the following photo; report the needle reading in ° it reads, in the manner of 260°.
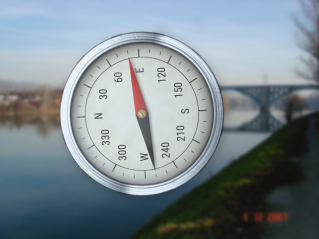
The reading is 80°
